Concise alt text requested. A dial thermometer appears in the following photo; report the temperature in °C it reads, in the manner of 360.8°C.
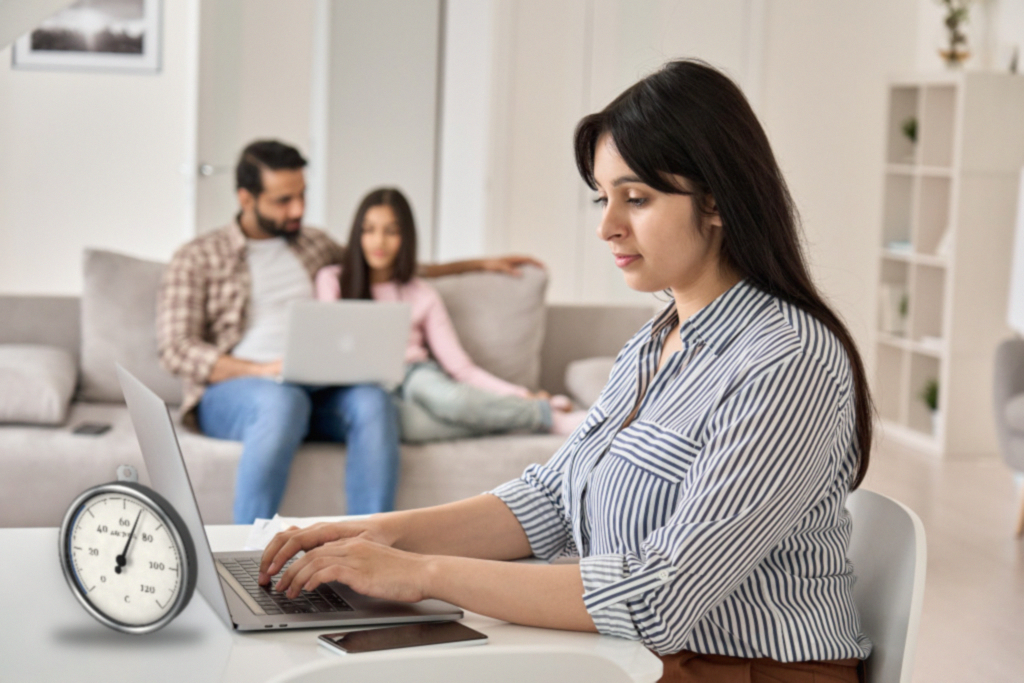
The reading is 70°C
